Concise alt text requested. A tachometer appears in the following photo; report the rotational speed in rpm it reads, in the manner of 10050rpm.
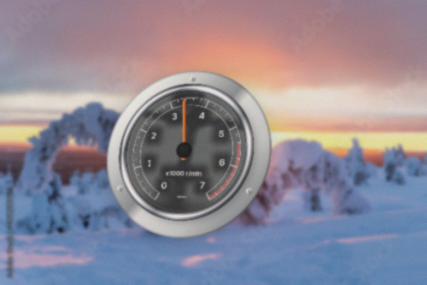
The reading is 3400rpm
